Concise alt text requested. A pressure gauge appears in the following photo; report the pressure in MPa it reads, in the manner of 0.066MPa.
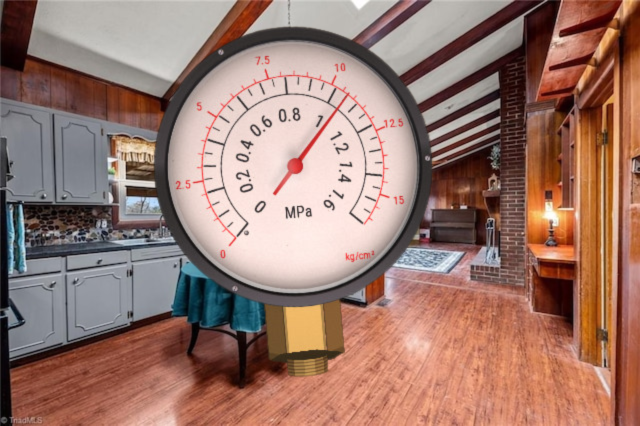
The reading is 1.05MPa
